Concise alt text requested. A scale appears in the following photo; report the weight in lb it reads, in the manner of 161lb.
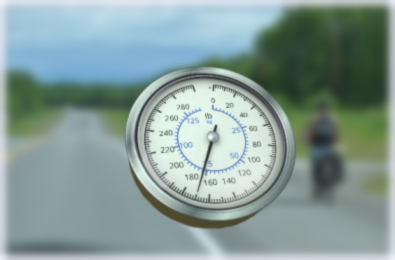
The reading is 170lb
